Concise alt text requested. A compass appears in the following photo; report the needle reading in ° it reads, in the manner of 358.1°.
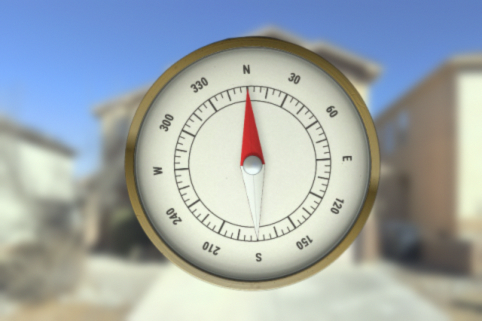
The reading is 0°
